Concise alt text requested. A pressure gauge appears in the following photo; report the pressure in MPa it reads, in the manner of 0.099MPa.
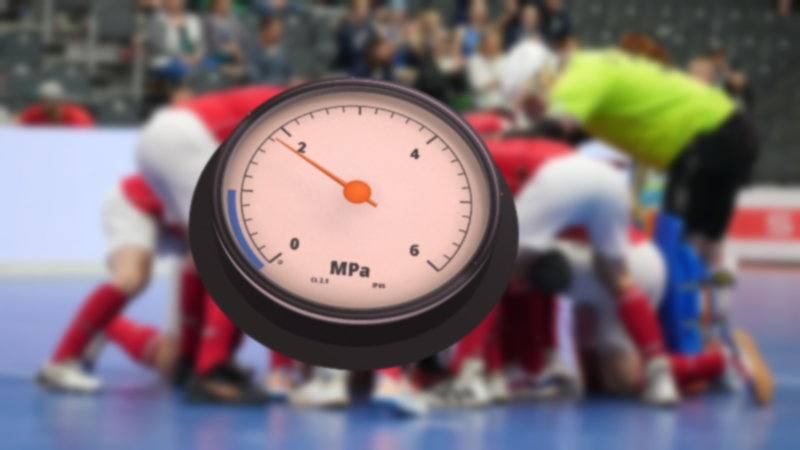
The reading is 1.8MPa
